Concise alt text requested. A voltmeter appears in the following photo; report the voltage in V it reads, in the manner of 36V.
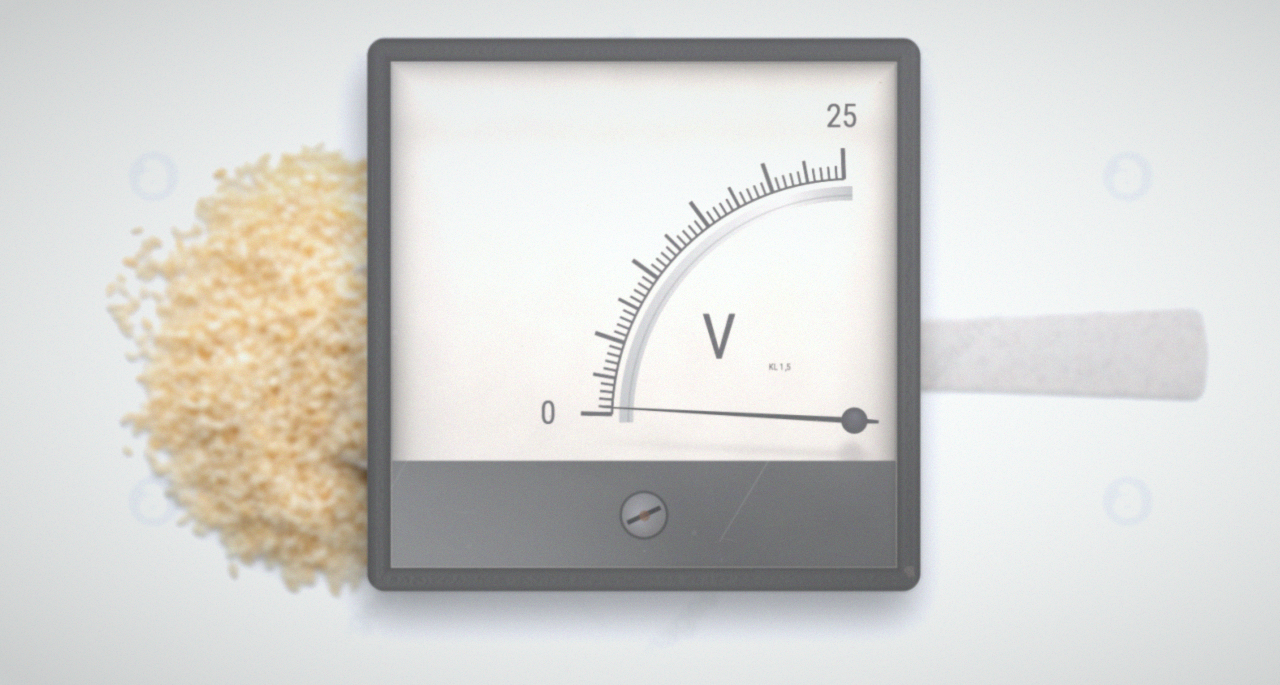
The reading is 0.5V
